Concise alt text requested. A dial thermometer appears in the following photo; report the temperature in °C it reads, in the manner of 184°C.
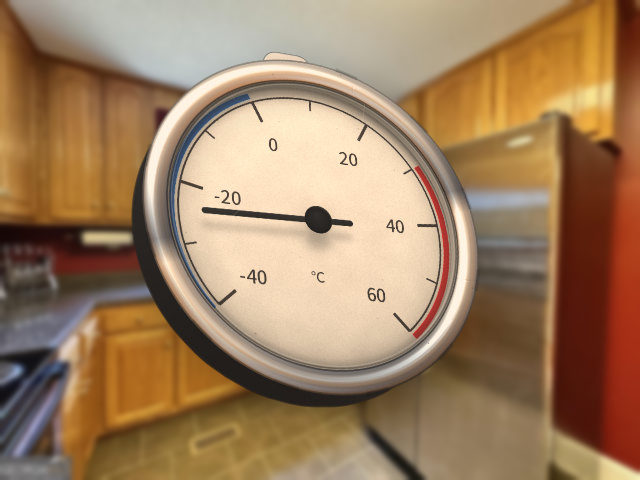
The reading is -25°C
